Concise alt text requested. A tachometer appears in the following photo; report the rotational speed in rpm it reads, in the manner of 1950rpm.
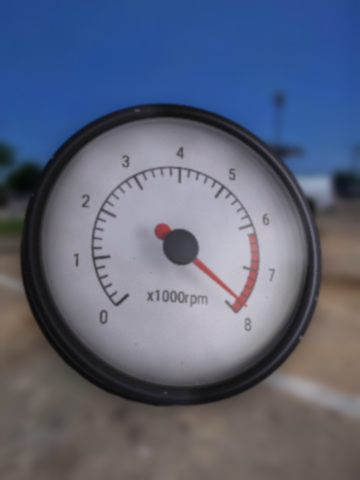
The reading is 7800rpm
